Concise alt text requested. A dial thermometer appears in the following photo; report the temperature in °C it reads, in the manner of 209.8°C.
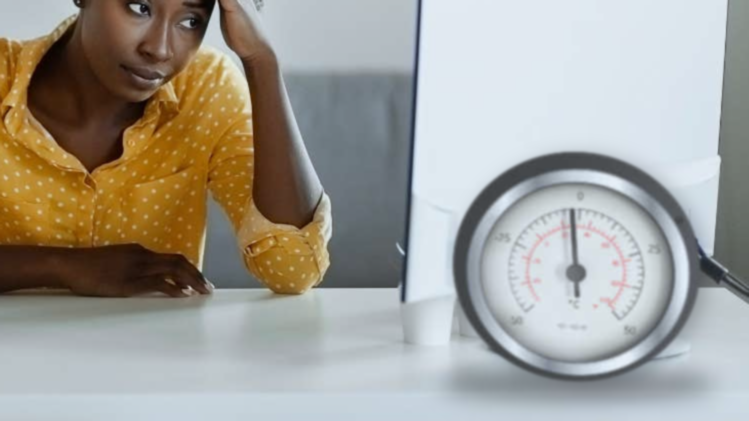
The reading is -2.5°C
